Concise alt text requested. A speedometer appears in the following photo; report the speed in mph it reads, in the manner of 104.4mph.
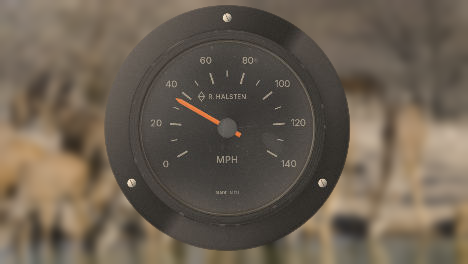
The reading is 35mph
